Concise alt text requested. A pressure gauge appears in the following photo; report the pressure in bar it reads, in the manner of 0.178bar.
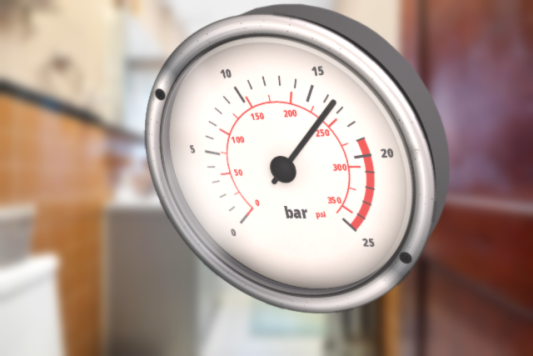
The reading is 16.5bar
